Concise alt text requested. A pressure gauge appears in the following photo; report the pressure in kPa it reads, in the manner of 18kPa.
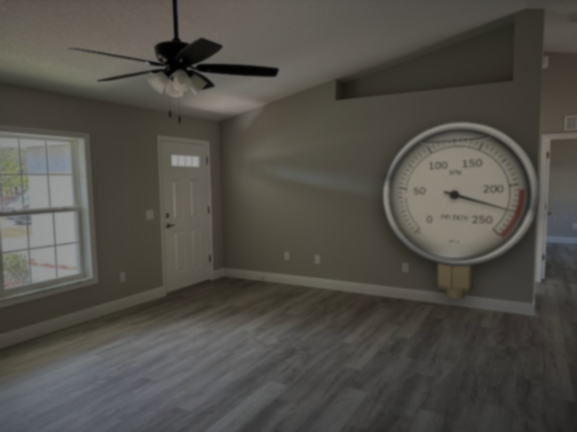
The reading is 225kPa
